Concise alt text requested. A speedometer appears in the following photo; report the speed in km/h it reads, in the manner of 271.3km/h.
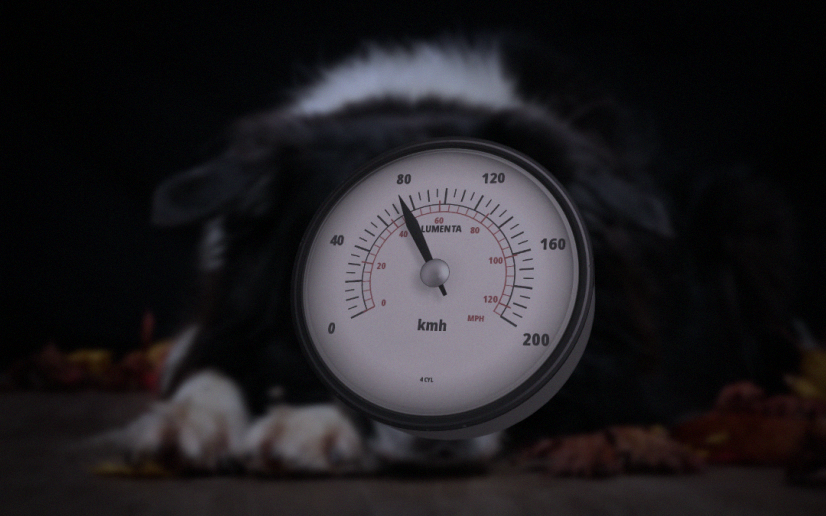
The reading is 75km/h
